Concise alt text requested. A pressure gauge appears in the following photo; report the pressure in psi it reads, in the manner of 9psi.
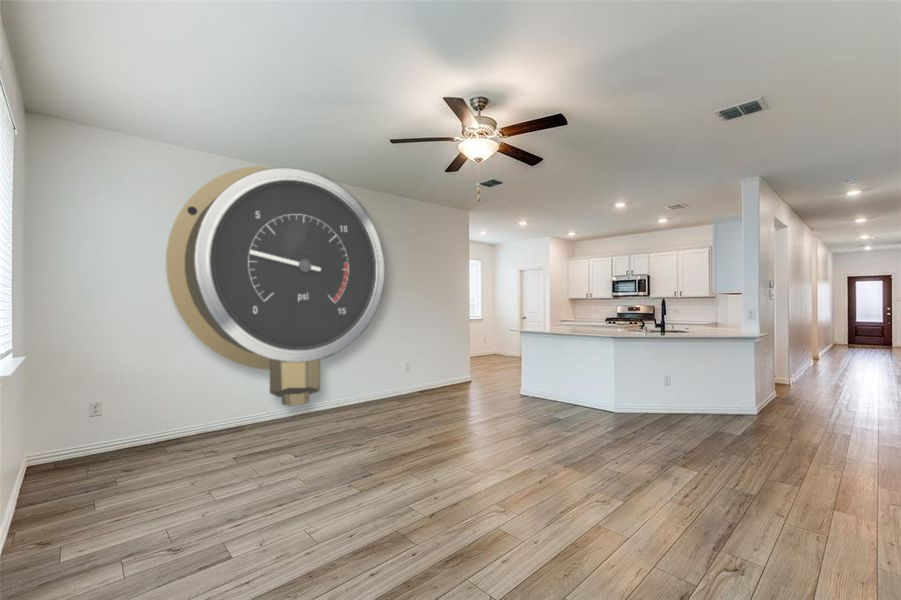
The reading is 3psi
